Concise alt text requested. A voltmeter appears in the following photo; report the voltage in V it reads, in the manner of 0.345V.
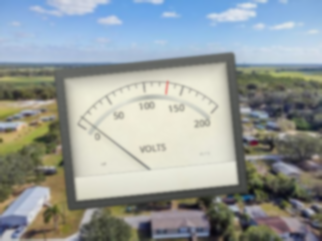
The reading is 10V
